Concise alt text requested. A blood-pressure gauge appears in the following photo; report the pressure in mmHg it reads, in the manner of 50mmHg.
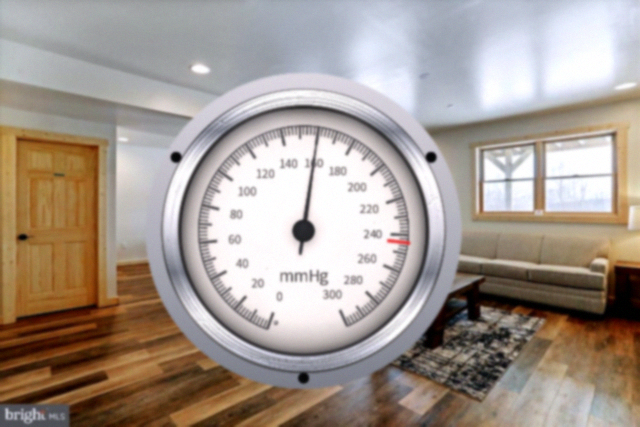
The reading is 160mmHg
